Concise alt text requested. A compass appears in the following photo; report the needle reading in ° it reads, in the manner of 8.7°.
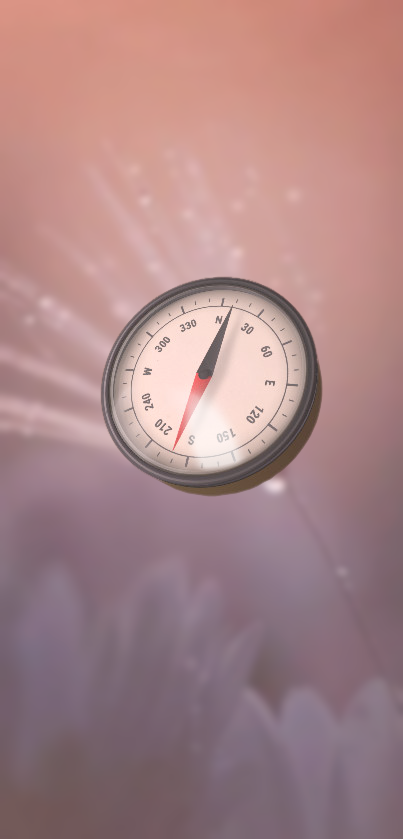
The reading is 190°
